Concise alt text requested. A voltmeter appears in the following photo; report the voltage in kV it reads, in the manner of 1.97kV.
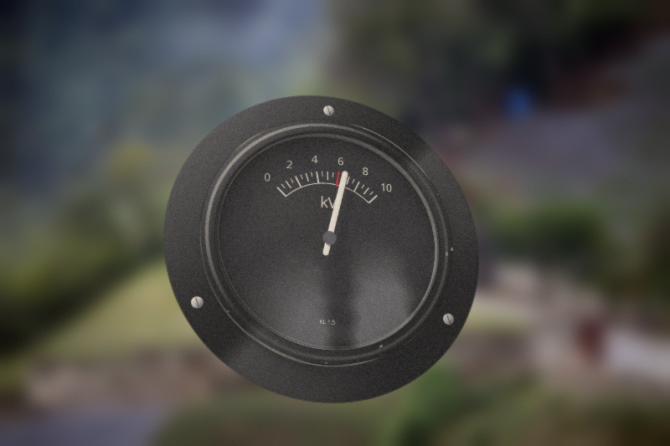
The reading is 6.5kV
